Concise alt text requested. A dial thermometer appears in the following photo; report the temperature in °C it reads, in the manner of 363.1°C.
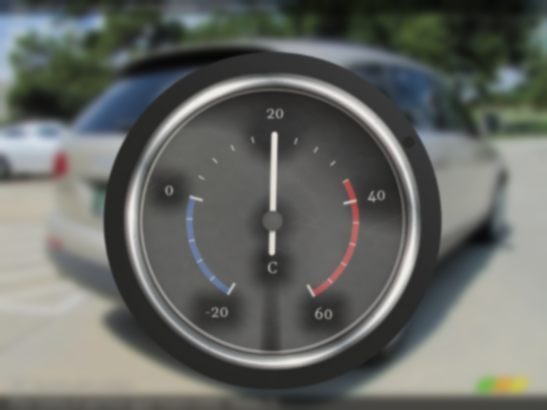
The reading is 20°C
